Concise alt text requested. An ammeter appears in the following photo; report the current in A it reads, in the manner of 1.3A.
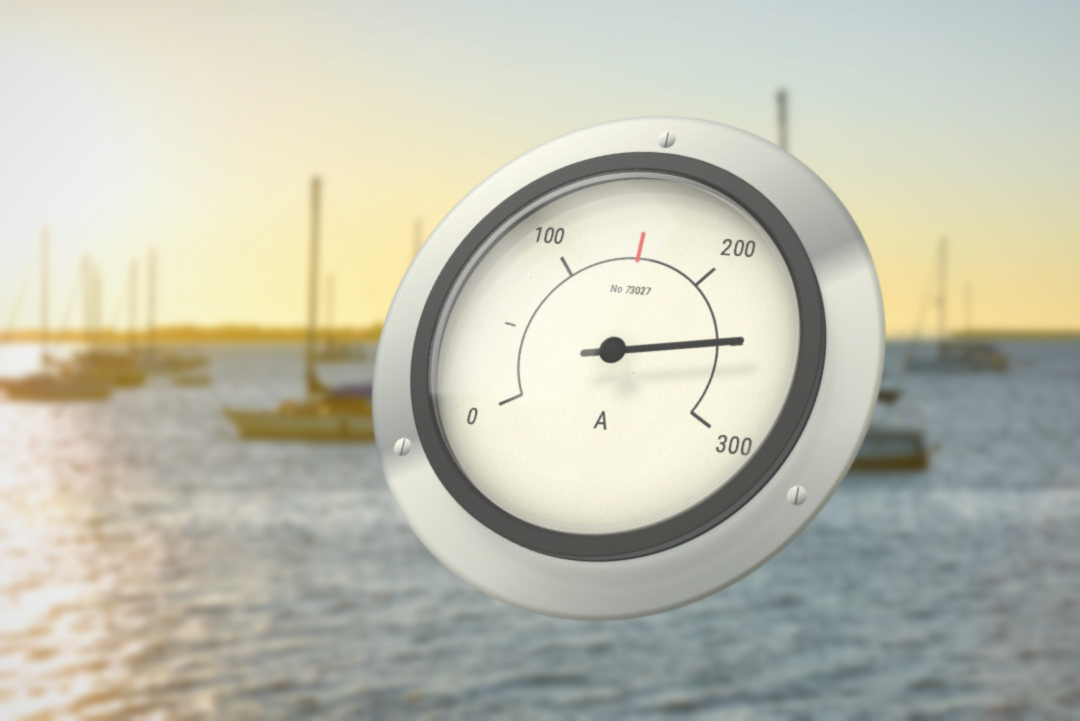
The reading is 250A
